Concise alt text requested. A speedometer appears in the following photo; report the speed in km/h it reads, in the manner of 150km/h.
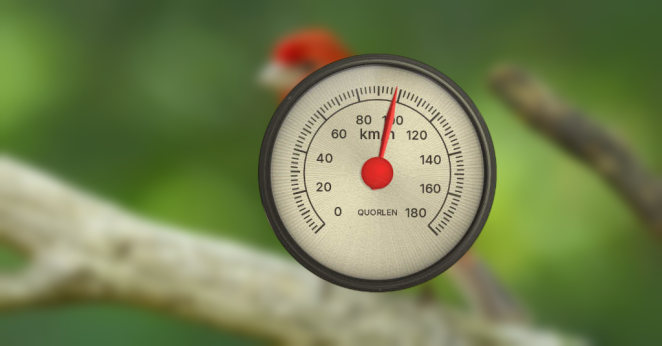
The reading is 98km/h
